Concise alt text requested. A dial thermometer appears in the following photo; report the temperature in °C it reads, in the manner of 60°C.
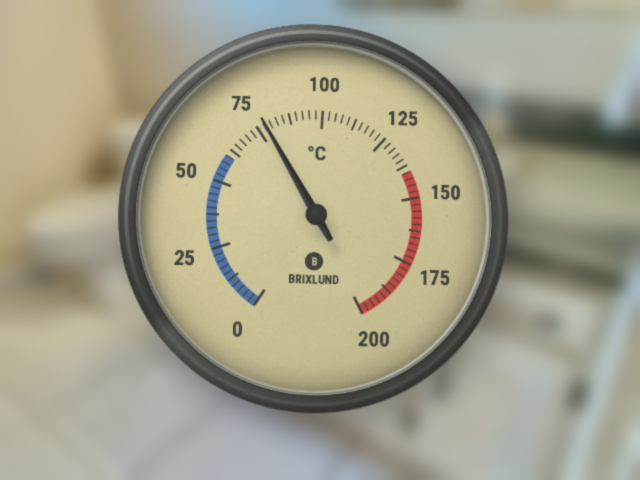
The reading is 77.5°C
